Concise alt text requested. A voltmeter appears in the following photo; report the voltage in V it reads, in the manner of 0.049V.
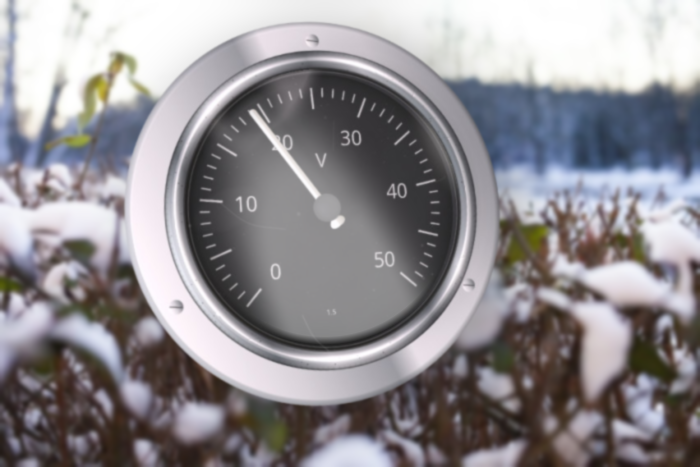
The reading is 19V
